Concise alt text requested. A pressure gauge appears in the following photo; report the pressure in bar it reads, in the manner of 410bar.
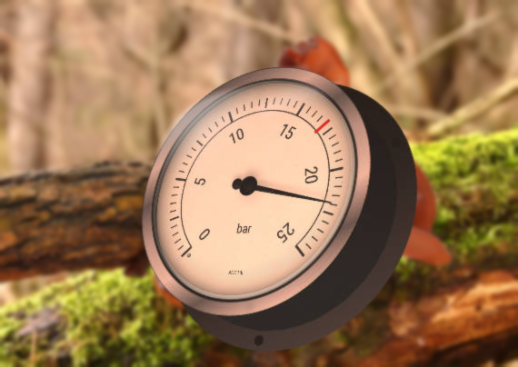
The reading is 22bar
